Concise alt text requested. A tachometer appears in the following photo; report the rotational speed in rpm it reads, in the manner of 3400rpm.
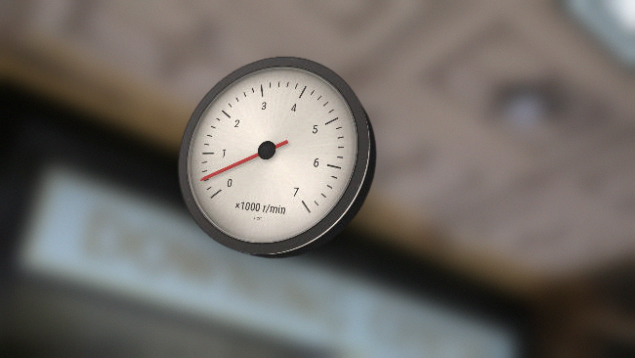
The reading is 400rpm
